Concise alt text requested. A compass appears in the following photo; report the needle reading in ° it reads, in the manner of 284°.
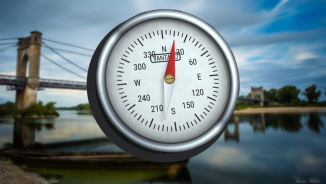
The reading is 15°
